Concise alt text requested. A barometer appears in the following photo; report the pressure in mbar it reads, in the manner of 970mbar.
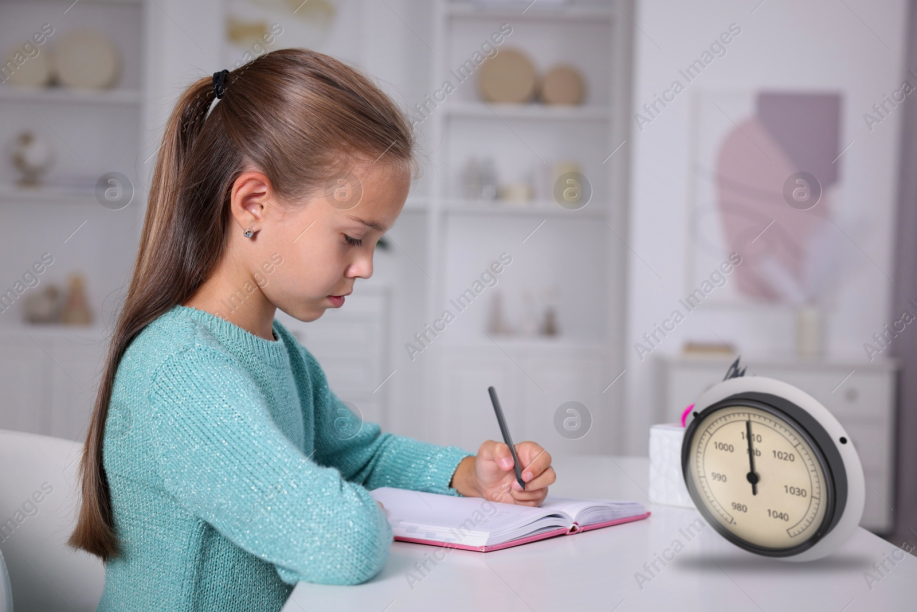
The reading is 1010mbar
